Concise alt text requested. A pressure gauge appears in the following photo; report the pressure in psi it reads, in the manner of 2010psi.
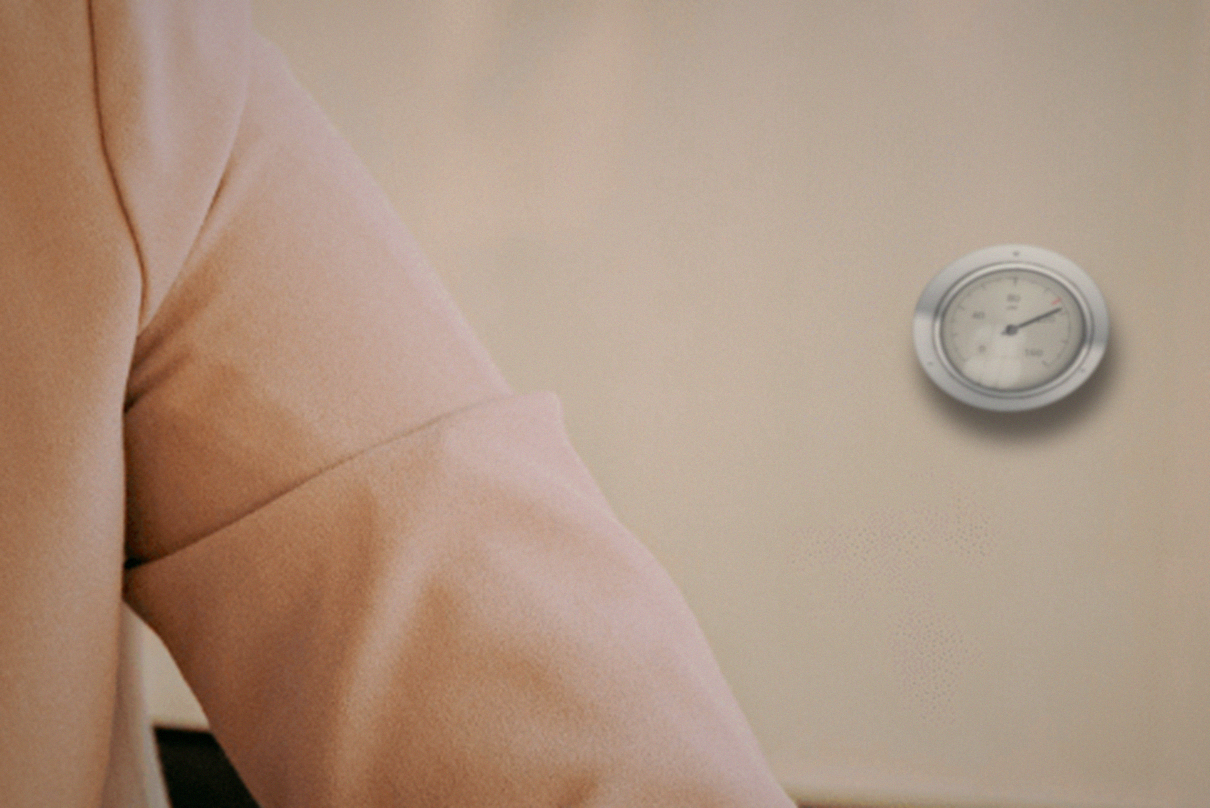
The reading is 115psi
